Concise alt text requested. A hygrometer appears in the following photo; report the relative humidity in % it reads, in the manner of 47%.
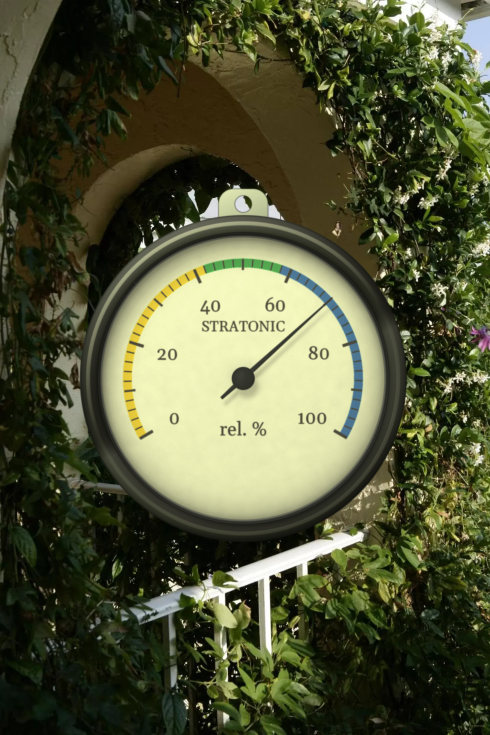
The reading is 70%
